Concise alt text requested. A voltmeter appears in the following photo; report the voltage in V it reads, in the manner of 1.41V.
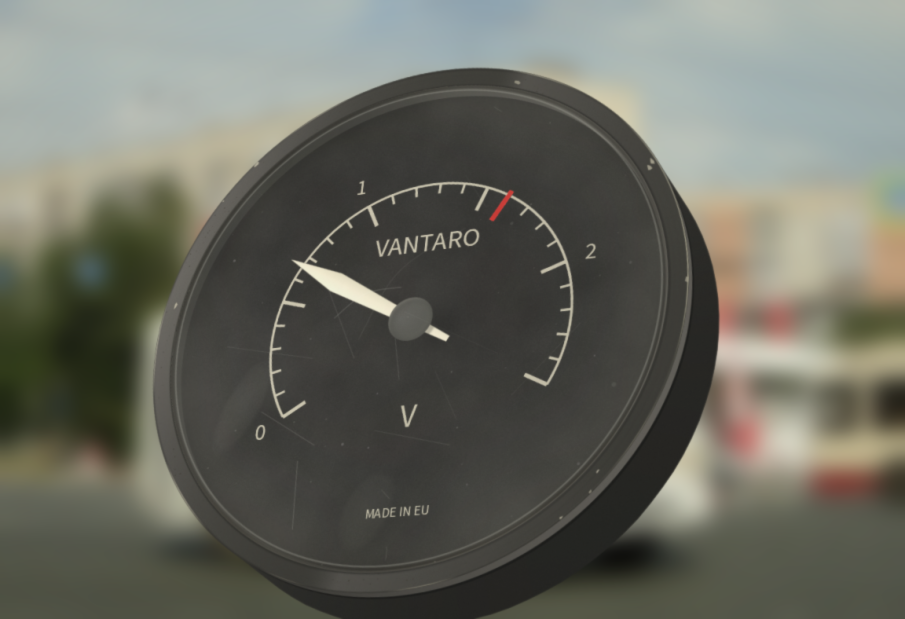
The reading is 0.65V
